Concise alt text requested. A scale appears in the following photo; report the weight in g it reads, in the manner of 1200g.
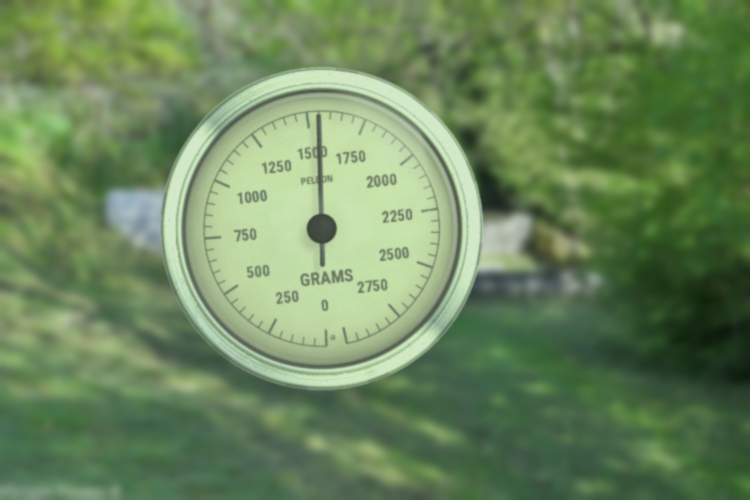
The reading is 1550g
